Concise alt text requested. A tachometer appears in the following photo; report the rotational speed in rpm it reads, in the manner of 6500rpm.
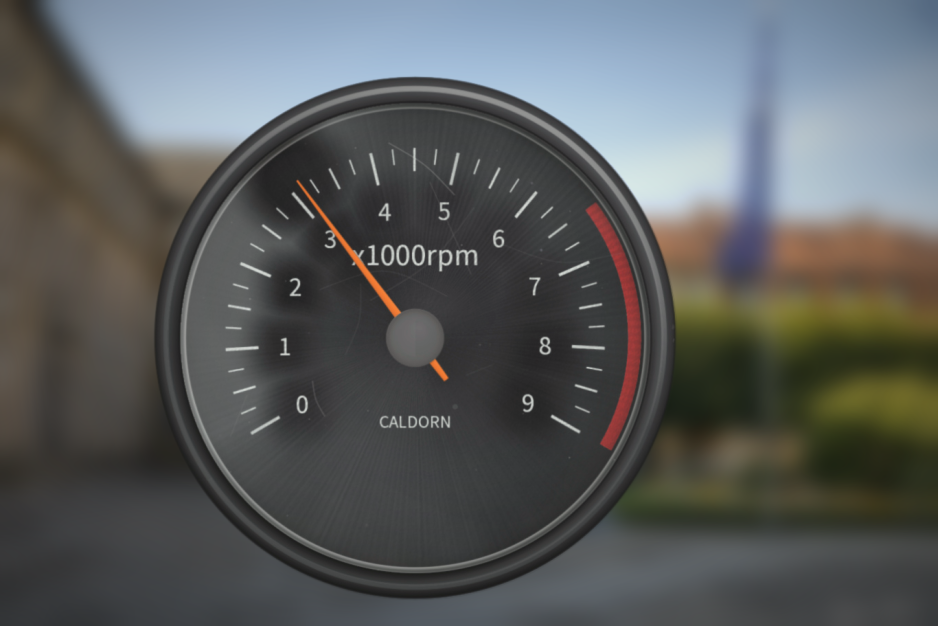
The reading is 3125rpm
